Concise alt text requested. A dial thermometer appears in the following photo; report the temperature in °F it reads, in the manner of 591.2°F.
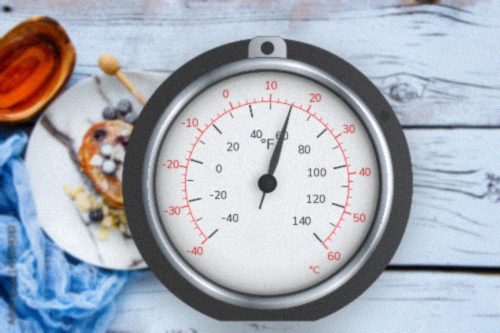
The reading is 60°F
